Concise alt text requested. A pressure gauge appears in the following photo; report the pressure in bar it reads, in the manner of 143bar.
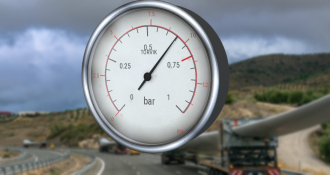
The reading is 0.65bar
